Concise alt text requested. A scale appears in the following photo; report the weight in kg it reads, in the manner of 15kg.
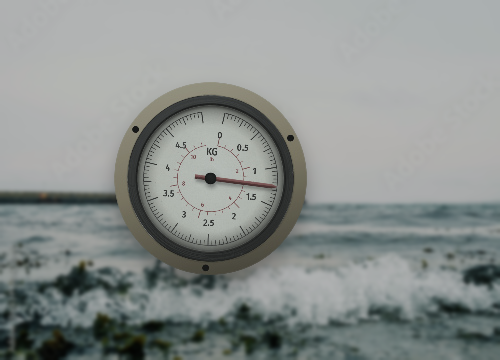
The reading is 1.25kg
